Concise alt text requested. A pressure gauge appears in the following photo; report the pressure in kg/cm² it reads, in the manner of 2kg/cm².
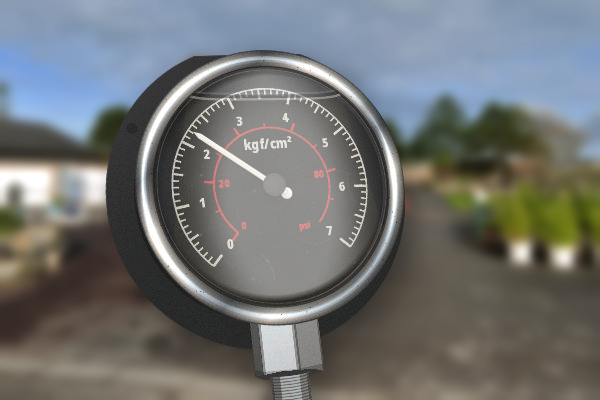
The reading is 2.2kg/cm²
